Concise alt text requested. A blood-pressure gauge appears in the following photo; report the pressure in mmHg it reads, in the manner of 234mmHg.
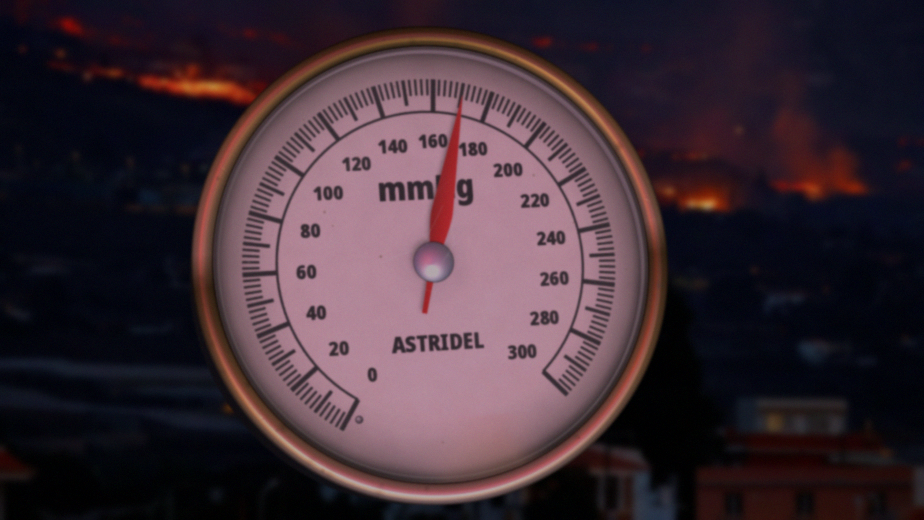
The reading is 170mmHg
